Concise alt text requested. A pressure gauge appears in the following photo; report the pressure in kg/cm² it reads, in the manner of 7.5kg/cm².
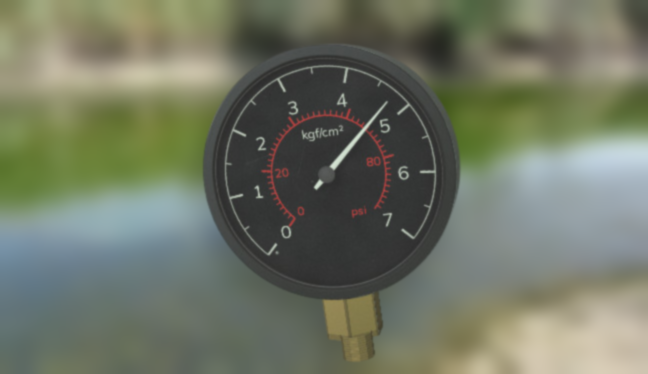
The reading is 4.75kg/cm²
